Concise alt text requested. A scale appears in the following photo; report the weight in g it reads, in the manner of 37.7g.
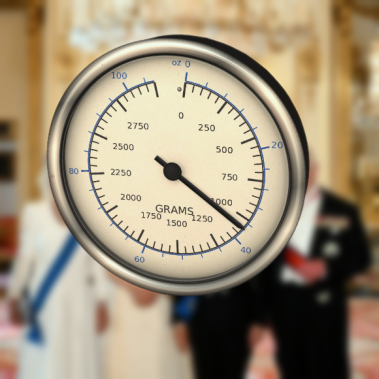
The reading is 1050g
